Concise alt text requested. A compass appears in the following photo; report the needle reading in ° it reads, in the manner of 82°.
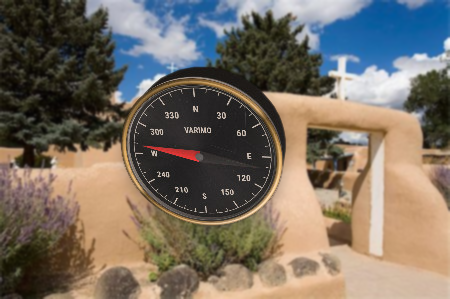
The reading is 280°
